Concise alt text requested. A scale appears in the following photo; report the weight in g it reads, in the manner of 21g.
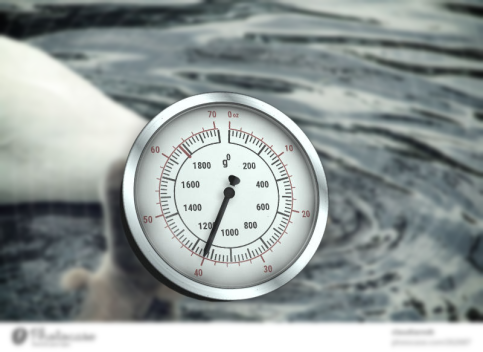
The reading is 1140g
